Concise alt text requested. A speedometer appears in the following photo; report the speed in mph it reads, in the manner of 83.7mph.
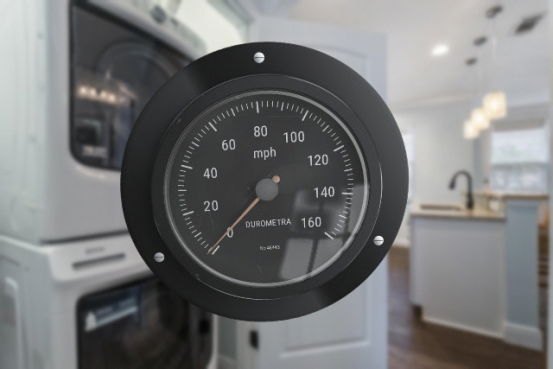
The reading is 2mph
